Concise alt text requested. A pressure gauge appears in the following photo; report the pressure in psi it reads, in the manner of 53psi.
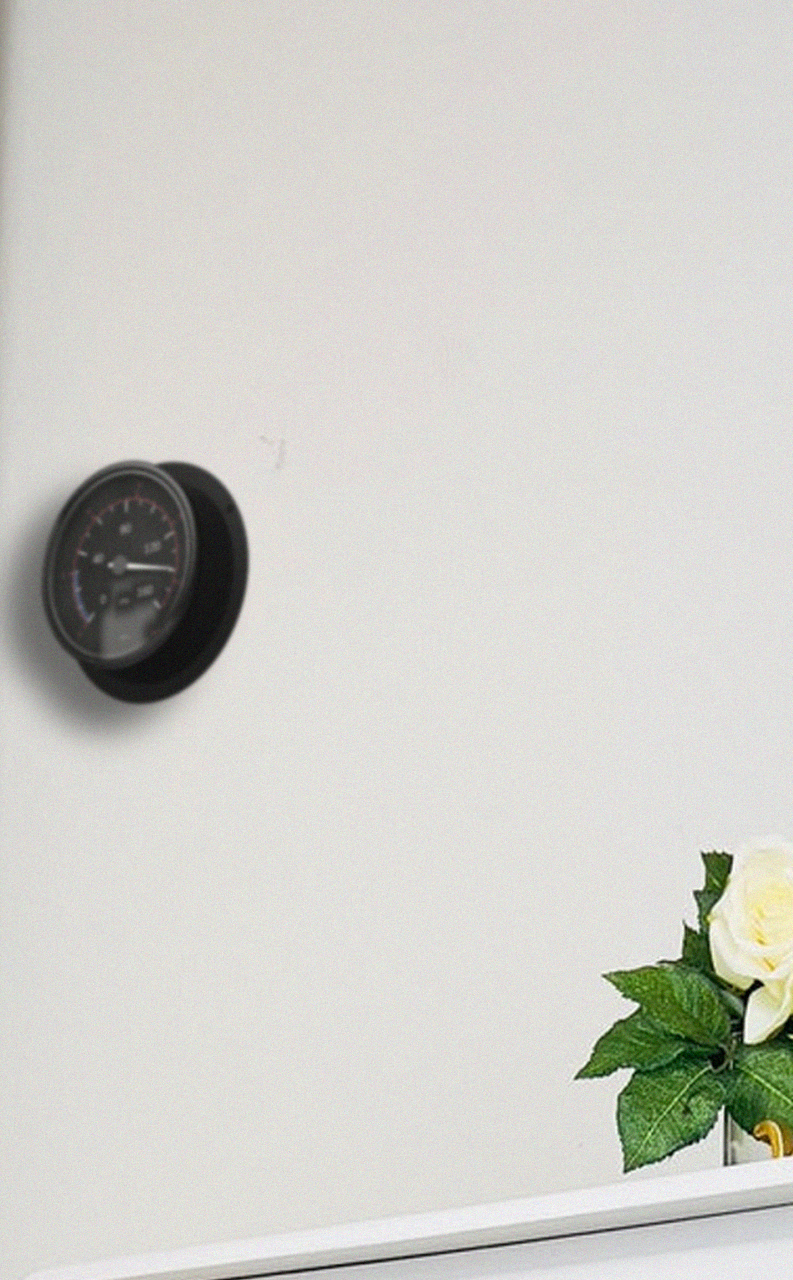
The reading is 140psi
